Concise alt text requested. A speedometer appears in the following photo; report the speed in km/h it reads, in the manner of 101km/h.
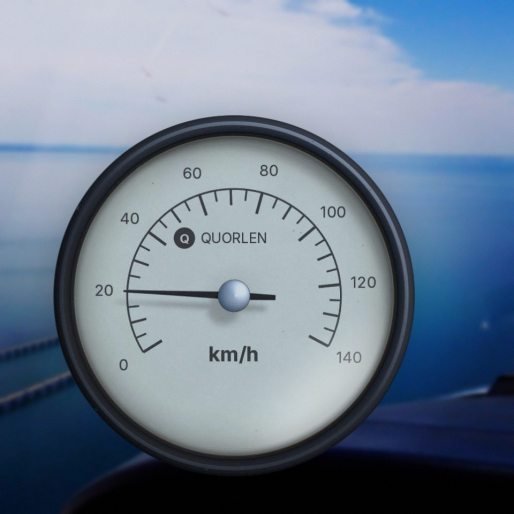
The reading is 20km/h
